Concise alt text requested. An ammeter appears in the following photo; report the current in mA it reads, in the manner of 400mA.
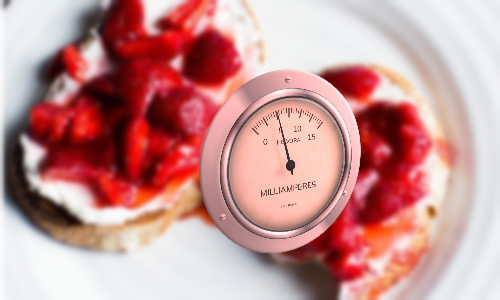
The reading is 5mA
